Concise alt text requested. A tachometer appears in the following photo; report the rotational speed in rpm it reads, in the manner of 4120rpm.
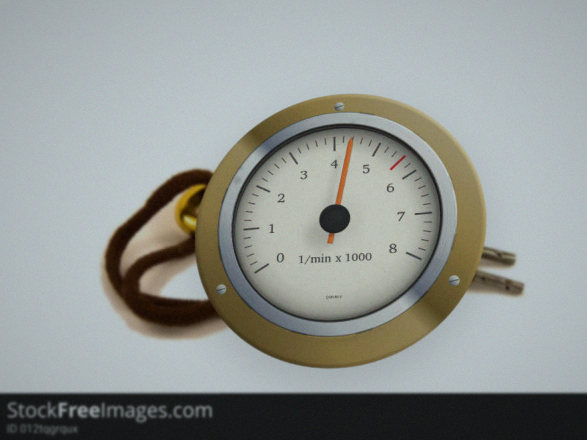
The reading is 4400rpm
